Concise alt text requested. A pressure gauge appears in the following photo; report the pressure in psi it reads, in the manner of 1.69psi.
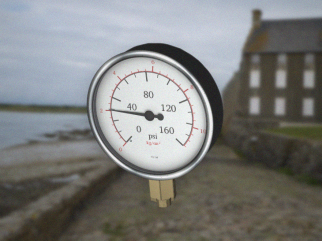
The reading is 30psi
